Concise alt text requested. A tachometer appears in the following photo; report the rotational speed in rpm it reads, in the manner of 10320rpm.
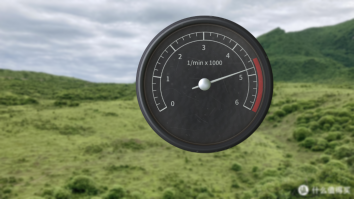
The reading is 4800rpm
